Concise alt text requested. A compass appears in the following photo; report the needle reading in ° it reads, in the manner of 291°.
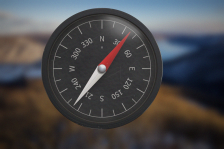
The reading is 37.5°
